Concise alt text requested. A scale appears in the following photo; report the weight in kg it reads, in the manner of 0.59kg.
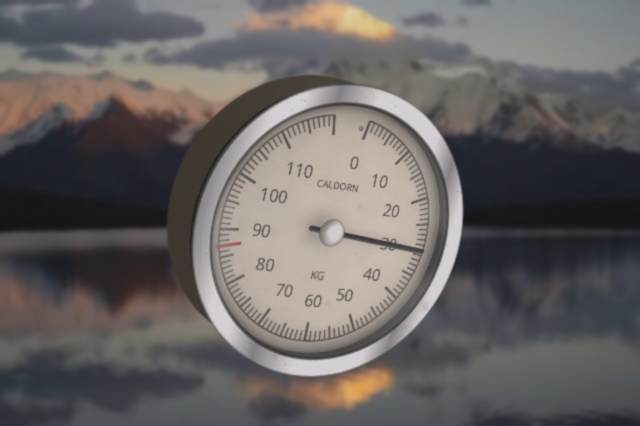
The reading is 30kg
